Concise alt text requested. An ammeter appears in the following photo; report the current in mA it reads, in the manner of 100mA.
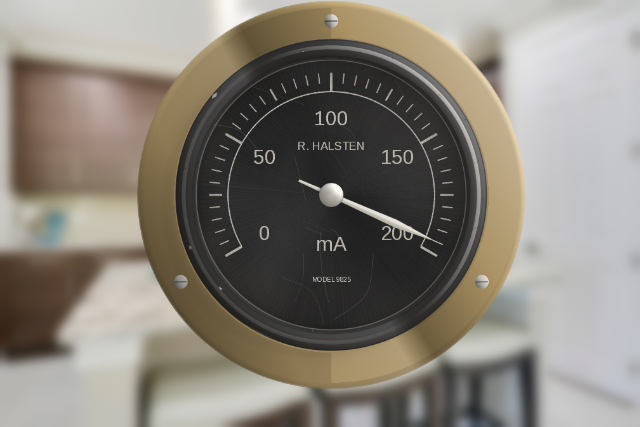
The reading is 195mA
